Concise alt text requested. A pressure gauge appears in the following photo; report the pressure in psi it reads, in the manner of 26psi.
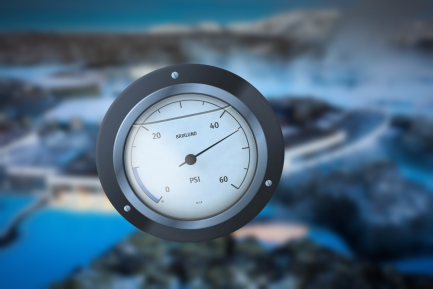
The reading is 45psi
